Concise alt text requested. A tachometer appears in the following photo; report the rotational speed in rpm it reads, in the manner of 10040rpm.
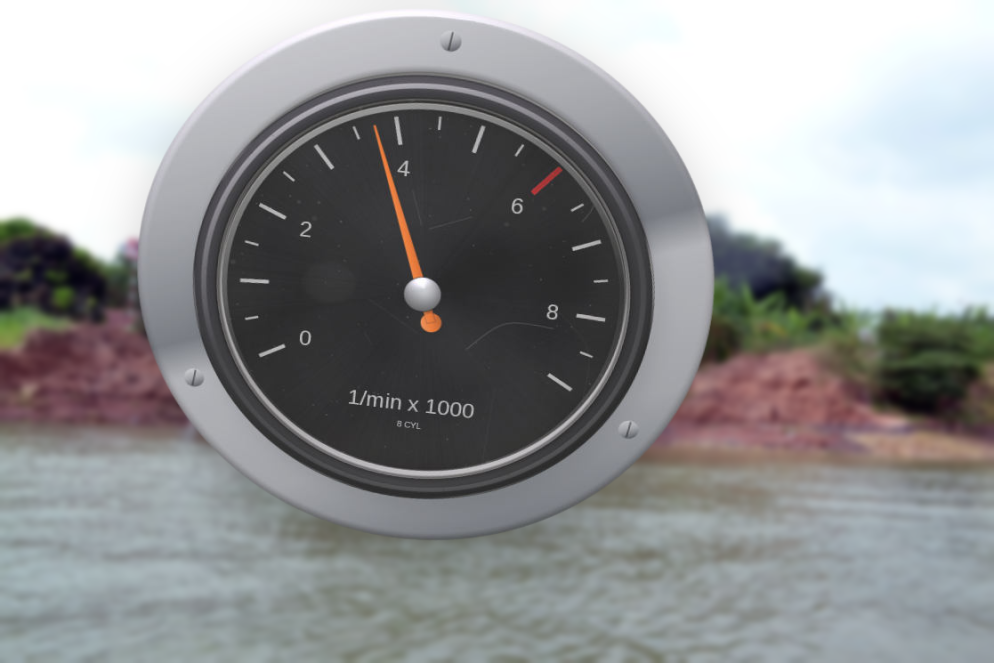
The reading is 3750rpm
